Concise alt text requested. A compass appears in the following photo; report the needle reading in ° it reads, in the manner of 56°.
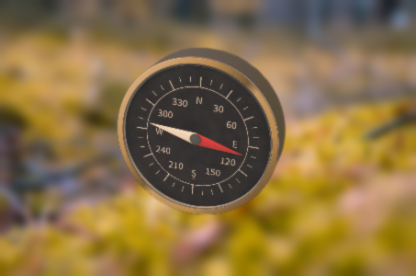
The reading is 100°
